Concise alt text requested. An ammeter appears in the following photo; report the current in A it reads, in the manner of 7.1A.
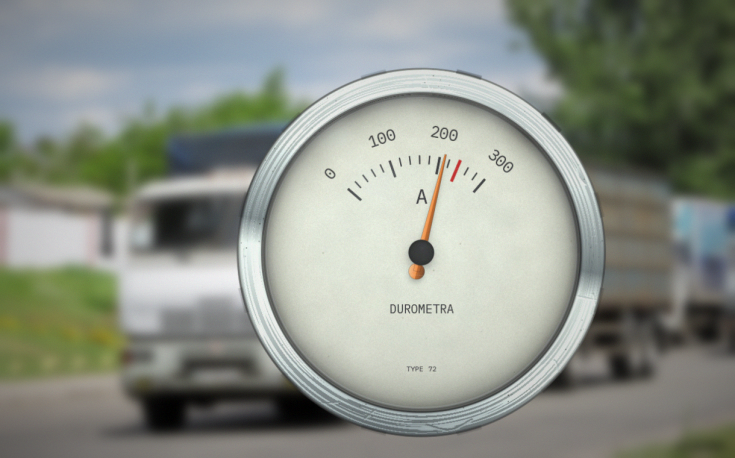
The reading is 210A
